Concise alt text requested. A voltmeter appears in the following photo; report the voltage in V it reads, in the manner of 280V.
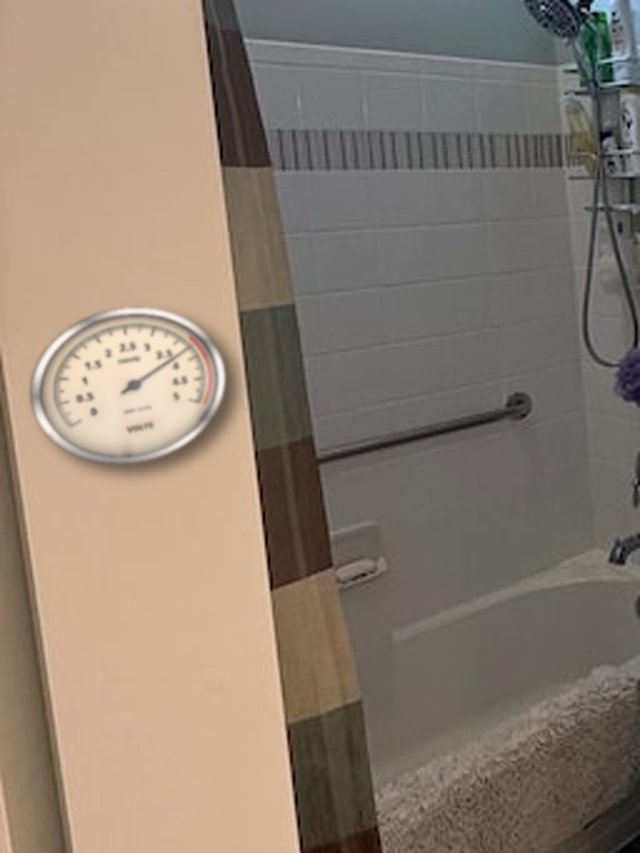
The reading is 3.75V
